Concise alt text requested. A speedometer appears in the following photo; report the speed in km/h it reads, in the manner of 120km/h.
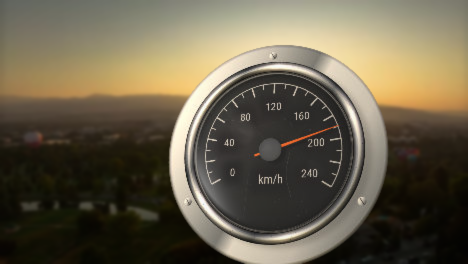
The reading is 190km/h
